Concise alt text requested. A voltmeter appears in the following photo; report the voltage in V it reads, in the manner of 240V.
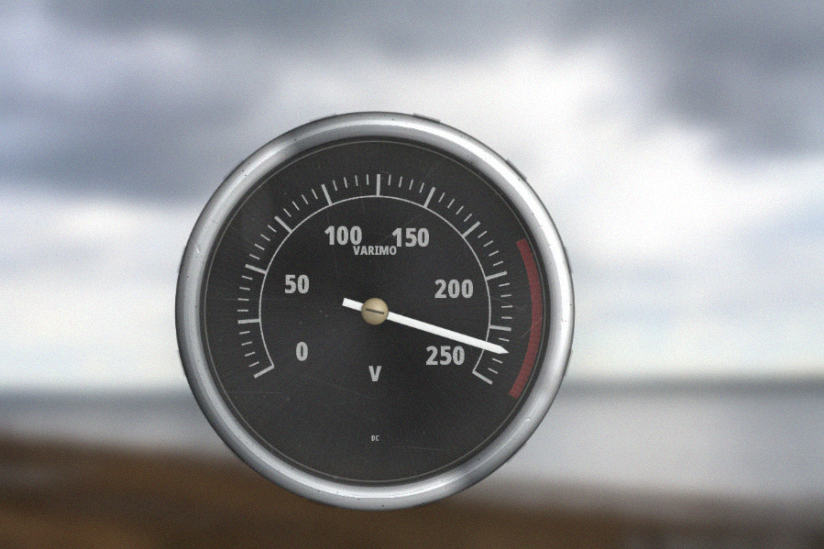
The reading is 235V
